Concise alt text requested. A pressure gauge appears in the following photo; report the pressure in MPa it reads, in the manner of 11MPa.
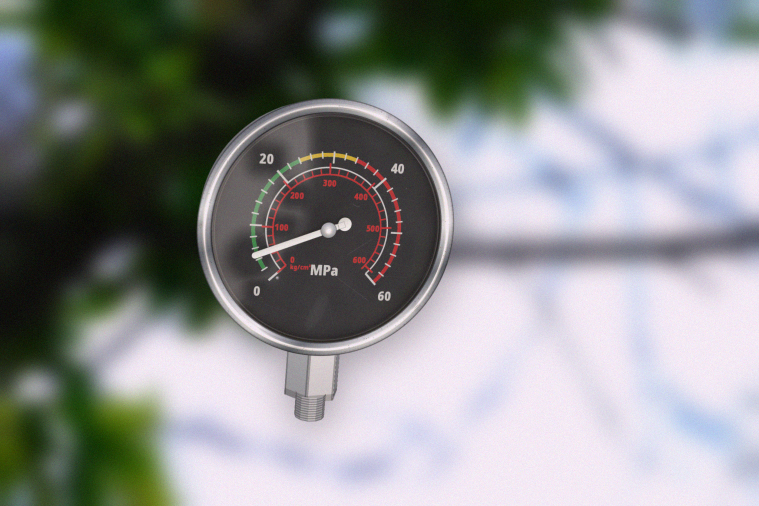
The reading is 5MPa
